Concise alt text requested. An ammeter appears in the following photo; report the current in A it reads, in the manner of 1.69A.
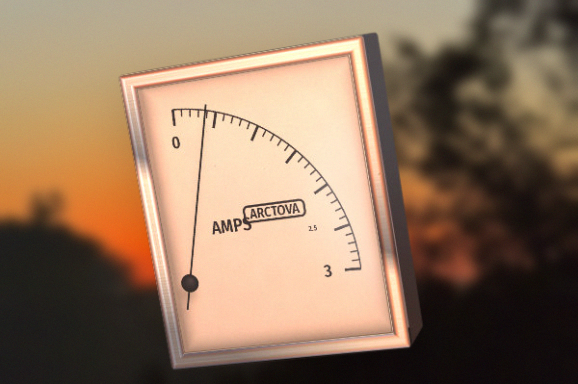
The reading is 0.4A
